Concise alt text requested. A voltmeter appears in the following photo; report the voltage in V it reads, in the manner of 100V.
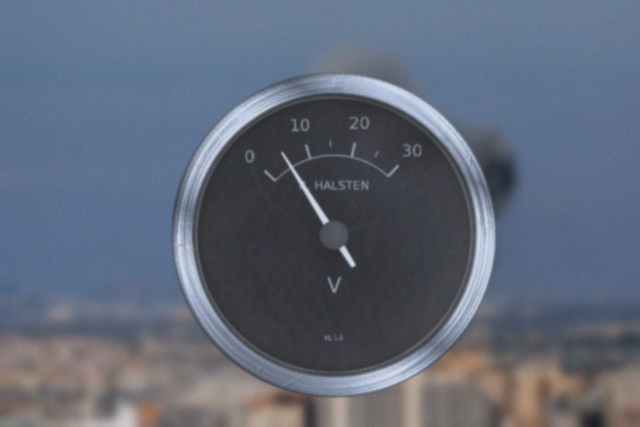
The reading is 5V
